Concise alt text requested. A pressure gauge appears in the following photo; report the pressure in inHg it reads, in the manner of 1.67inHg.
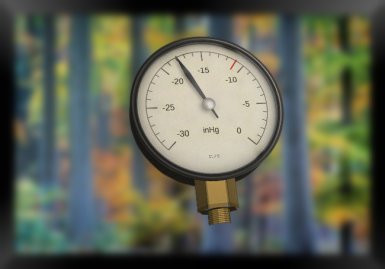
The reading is -18inHg
